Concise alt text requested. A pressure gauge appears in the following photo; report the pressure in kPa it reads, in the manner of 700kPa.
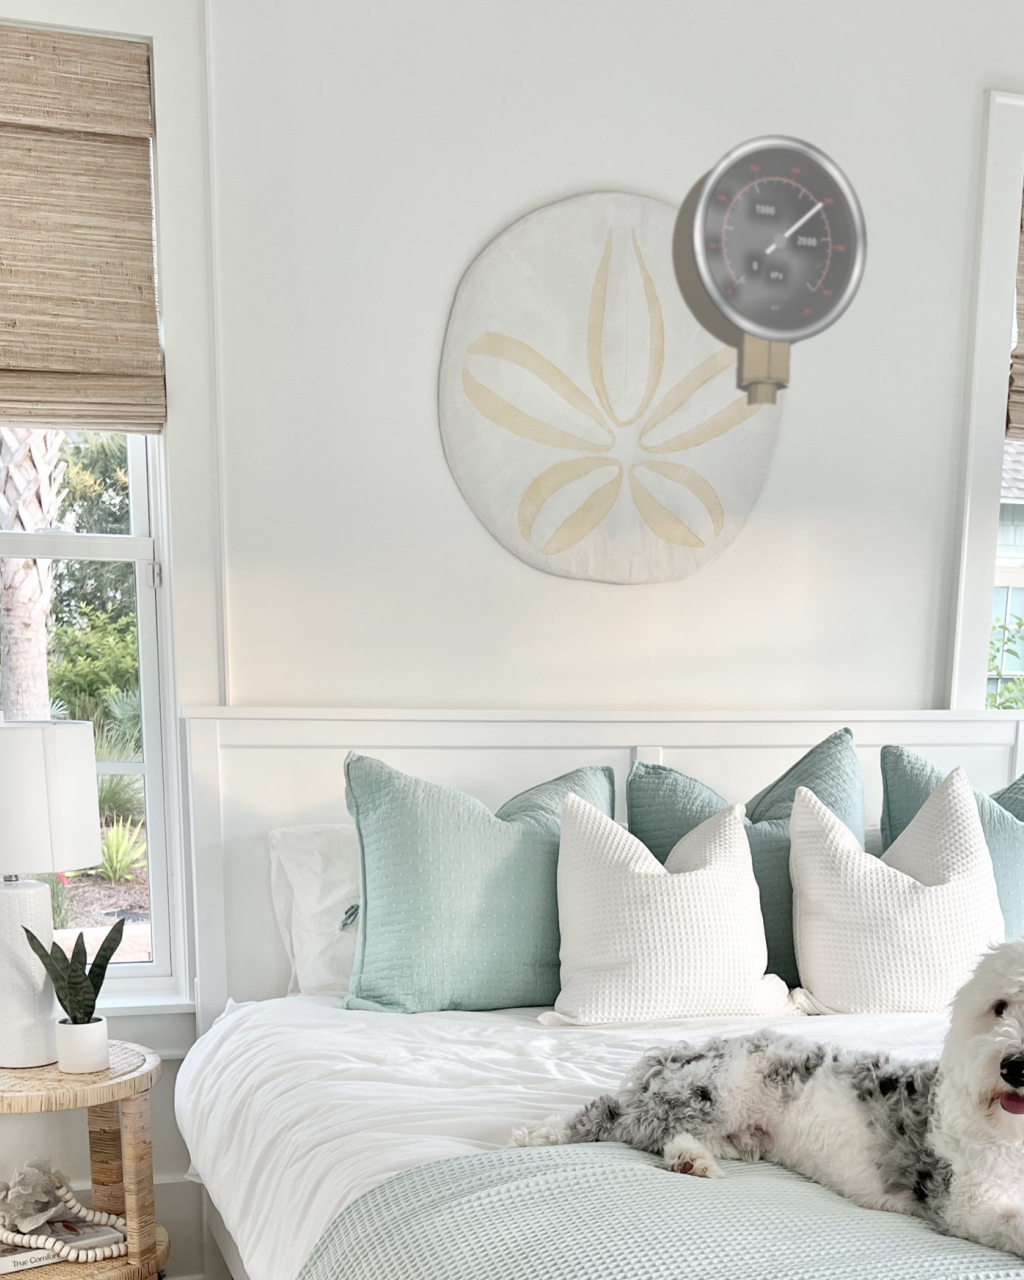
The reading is 1700kPa
